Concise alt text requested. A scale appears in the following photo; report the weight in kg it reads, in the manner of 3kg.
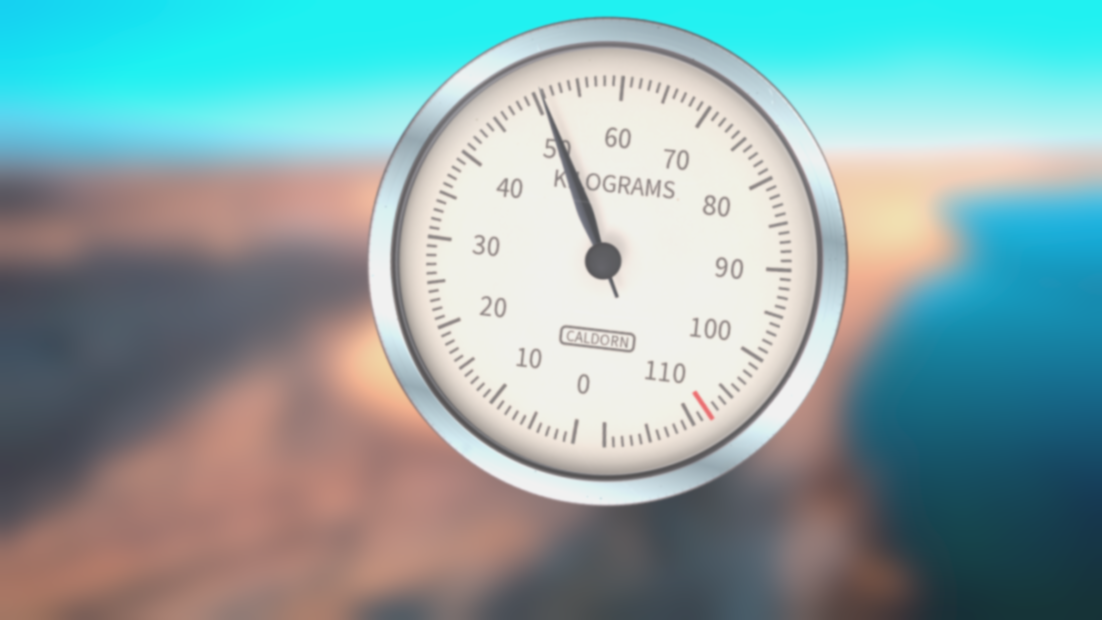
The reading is 51kg
